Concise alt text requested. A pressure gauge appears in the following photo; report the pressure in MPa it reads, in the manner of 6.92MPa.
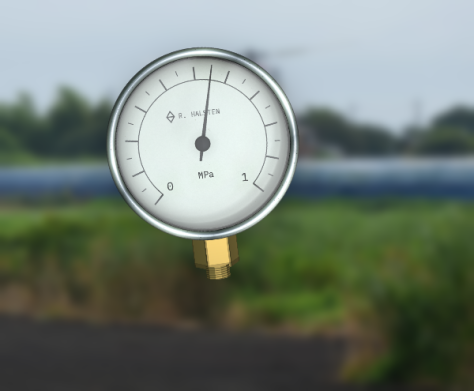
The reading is 0.55MPa
